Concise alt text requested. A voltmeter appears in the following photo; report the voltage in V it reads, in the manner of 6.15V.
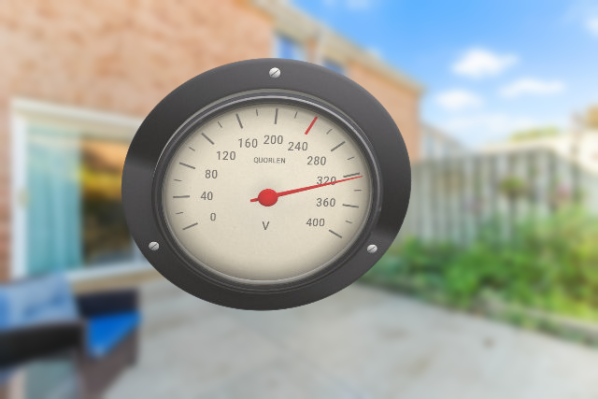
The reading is 320V
